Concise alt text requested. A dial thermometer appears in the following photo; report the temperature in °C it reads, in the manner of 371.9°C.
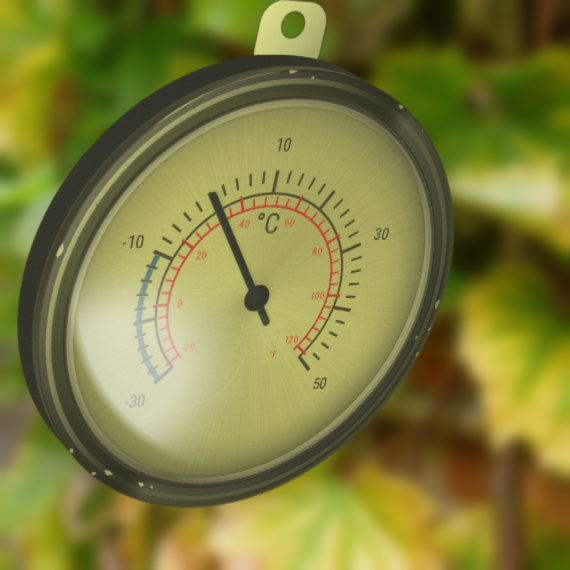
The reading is 0°C
